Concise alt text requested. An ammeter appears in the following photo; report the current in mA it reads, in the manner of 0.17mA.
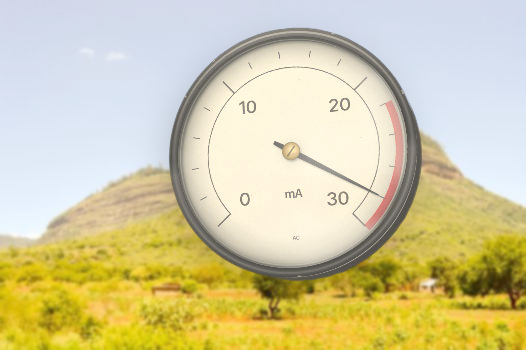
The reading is 28mA
